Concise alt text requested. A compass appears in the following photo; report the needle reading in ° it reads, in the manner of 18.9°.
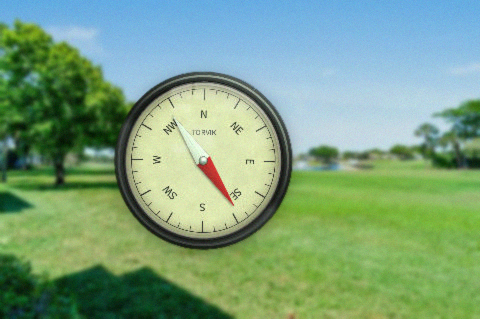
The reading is 145°
